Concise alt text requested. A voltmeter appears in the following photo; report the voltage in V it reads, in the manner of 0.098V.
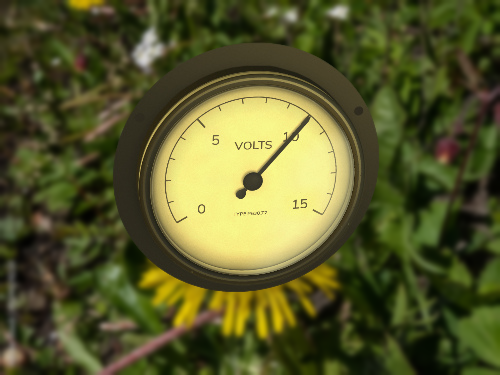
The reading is 10V
